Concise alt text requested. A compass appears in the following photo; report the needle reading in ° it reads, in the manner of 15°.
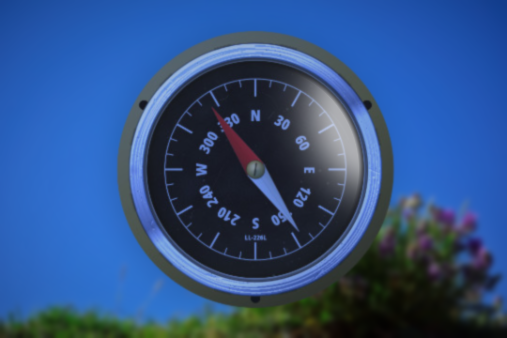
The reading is 325°
